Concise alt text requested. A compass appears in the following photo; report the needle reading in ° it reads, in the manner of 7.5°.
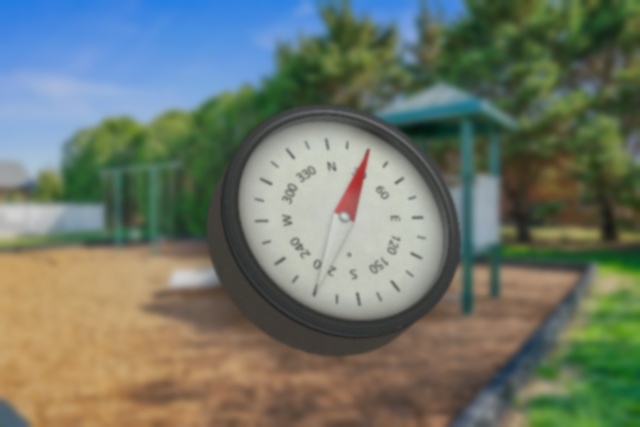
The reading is 30°
